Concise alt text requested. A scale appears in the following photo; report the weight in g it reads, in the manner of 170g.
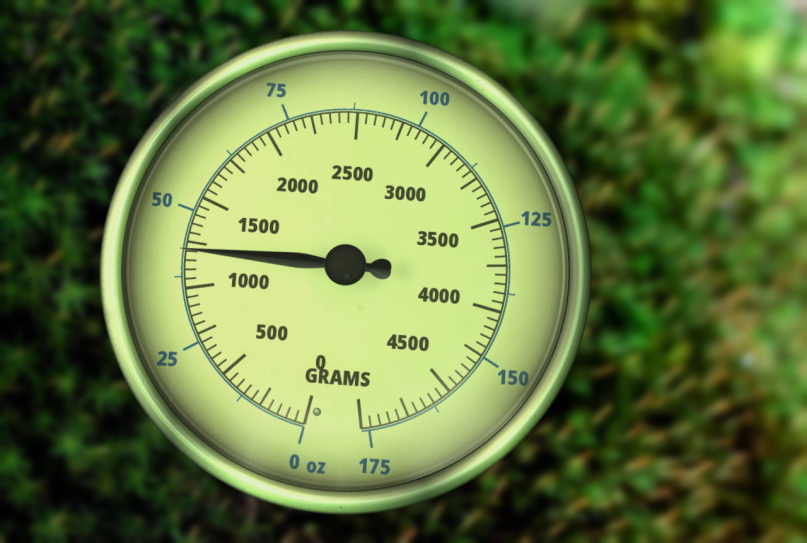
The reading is 1200g
